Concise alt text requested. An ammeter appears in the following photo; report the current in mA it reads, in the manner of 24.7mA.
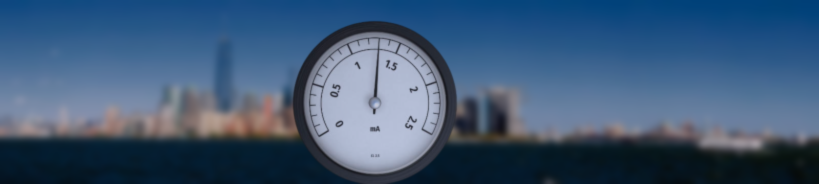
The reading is 1.3mA
